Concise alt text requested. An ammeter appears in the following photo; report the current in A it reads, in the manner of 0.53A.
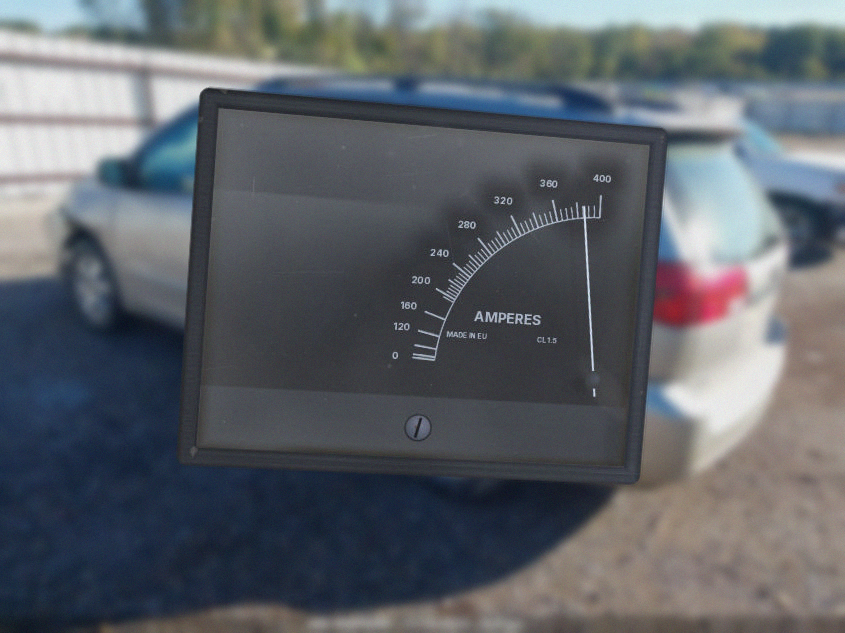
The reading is 385A
